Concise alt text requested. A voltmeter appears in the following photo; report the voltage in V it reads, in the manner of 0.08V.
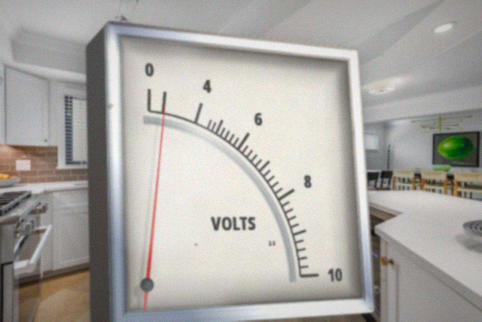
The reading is 2V
